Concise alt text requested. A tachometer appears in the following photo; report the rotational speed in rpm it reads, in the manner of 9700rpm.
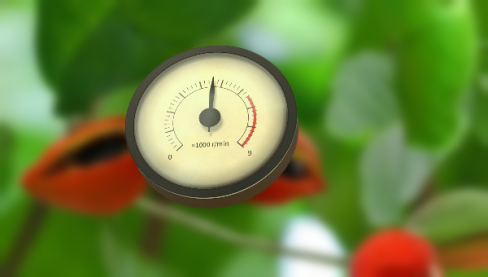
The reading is 4600rpm
